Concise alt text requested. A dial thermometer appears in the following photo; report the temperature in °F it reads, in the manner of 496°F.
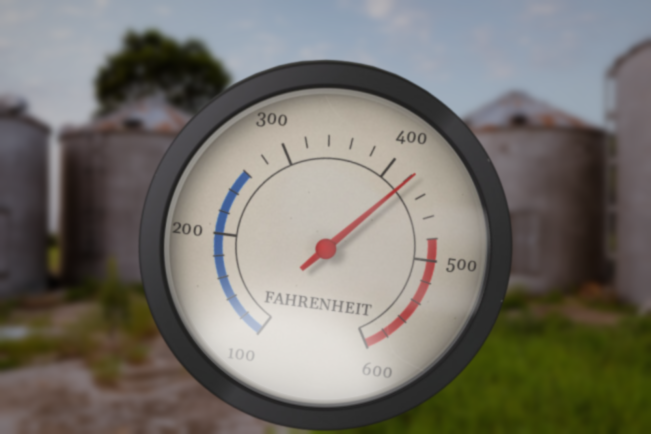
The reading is 420°F
